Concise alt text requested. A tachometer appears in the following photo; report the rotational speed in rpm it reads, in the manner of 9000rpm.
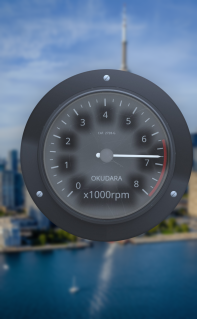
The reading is 6750rpm
